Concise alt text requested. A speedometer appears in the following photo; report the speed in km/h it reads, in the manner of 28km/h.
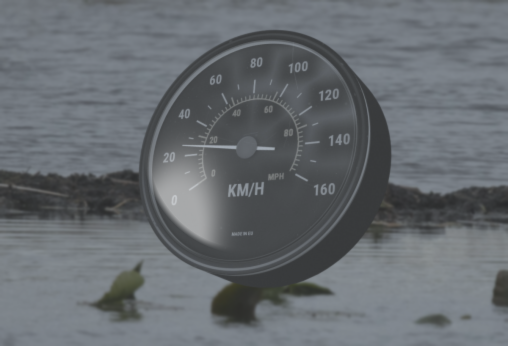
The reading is 25km/h
